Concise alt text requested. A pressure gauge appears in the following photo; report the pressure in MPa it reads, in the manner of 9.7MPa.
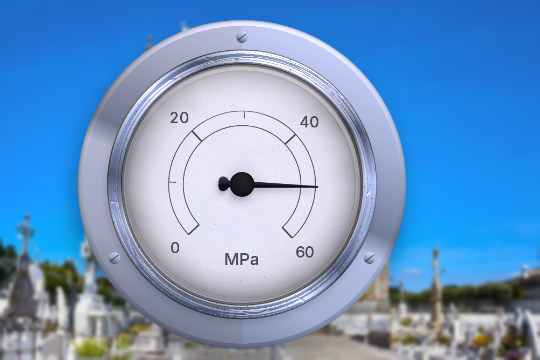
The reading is 50MPa
